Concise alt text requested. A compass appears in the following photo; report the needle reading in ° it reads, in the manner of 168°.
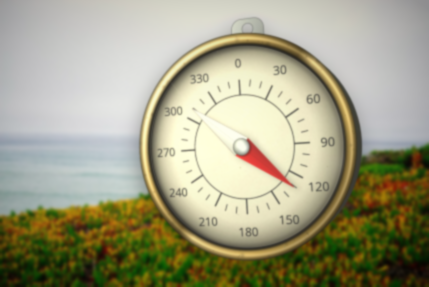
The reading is 130°
